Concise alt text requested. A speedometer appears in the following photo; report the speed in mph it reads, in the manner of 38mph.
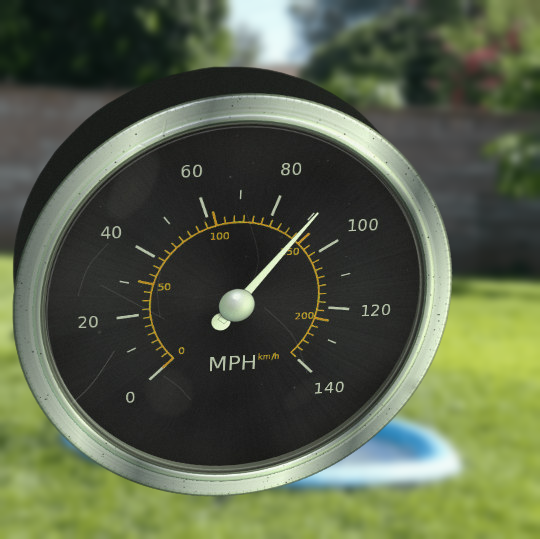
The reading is 90mph
